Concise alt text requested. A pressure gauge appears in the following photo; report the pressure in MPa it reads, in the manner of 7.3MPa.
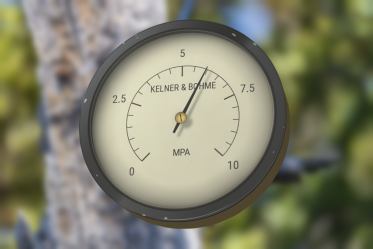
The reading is 6MPa
